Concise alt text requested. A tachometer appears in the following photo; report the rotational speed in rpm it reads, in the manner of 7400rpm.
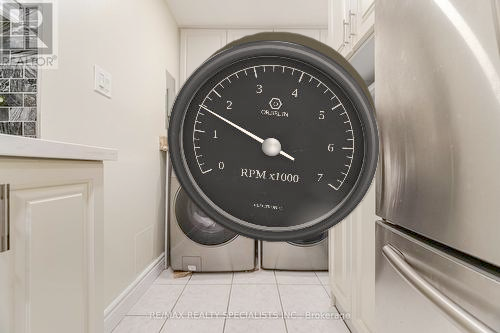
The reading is 1600rpm
